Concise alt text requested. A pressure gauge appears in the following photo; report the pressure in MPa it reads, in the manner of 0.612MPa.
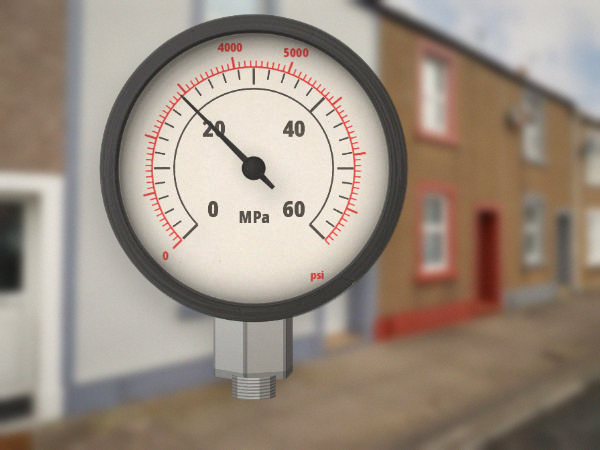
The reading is 20MPa
